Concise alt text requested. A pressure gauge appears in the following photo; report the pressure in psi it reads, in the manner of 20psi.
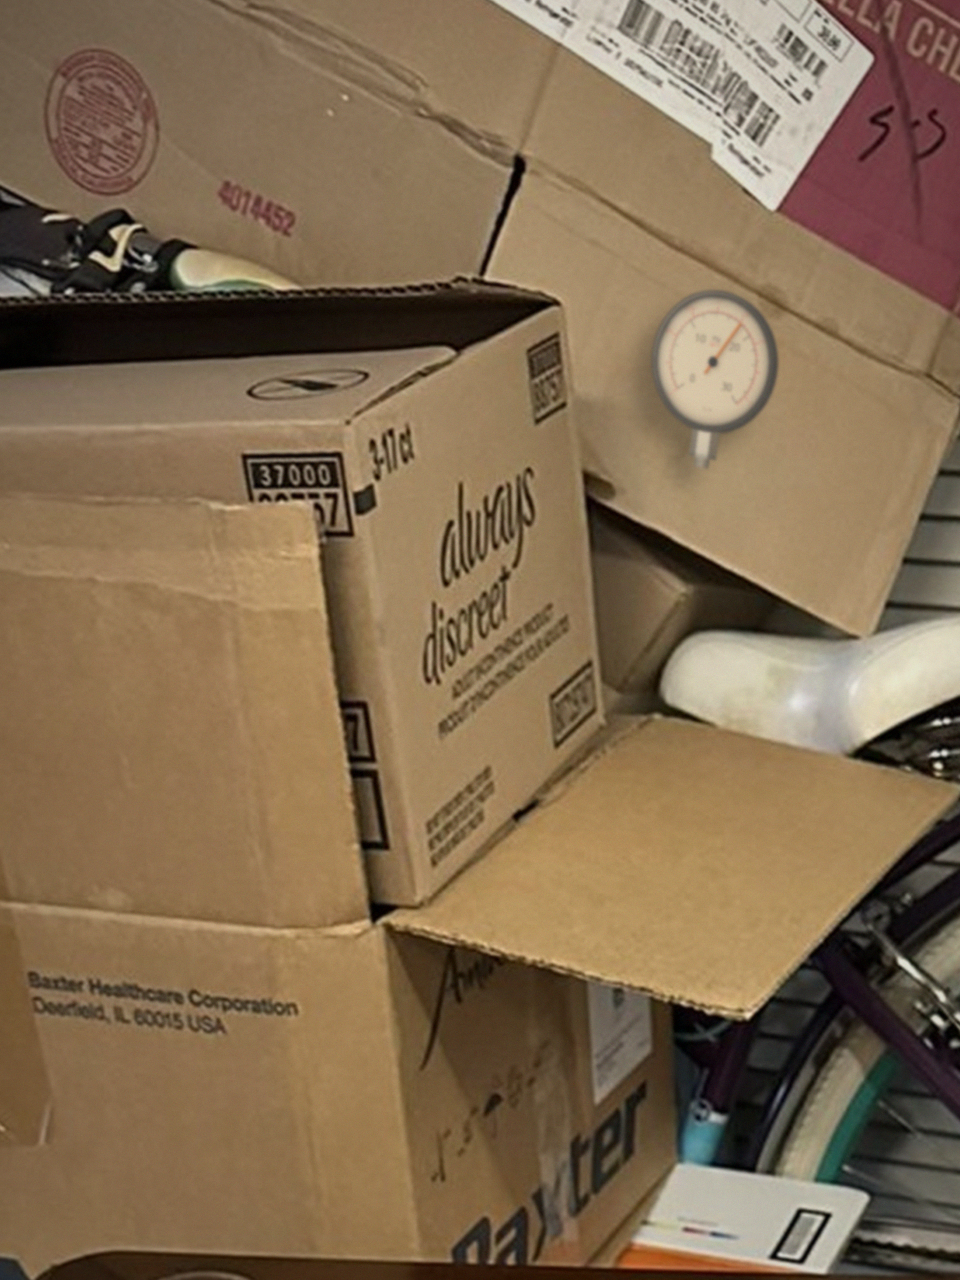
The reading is 18psi
